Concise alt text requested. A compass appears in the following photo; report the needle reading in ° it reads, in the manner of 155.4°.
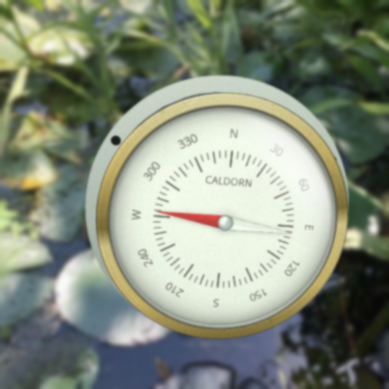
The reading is 275°
